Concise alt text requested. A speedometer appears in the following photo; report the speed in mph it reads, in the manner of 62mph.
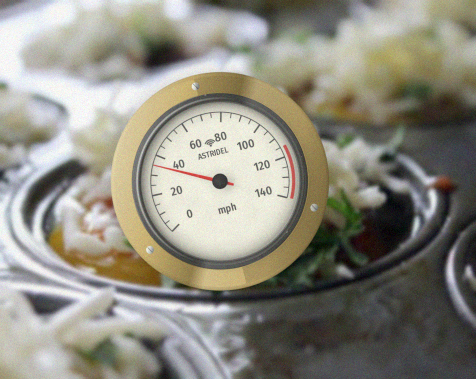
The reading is 35mph
